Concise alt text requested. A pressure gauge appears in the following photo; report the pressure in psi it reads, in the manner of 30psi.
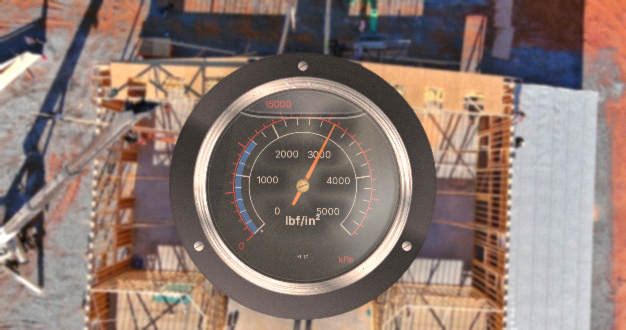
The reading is 3000psi
